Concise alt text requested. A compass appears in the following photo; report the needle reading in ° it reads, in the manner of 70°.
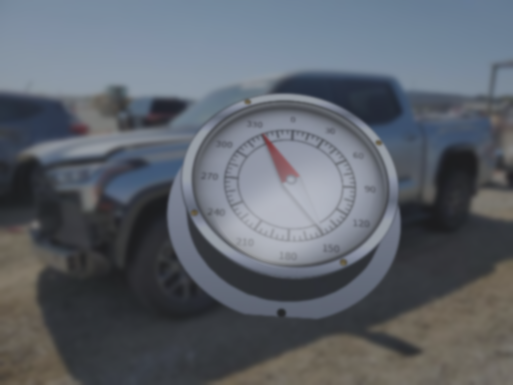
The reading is 330°
